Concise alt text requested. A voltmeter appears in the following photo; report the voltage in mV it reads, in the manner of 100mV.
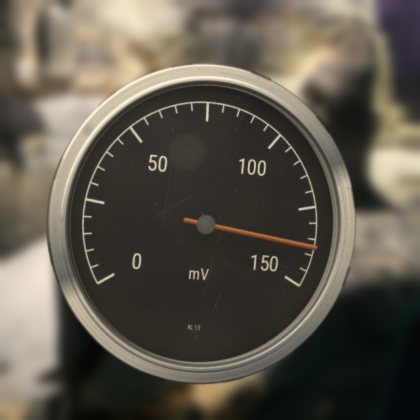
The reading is 137.5mV
